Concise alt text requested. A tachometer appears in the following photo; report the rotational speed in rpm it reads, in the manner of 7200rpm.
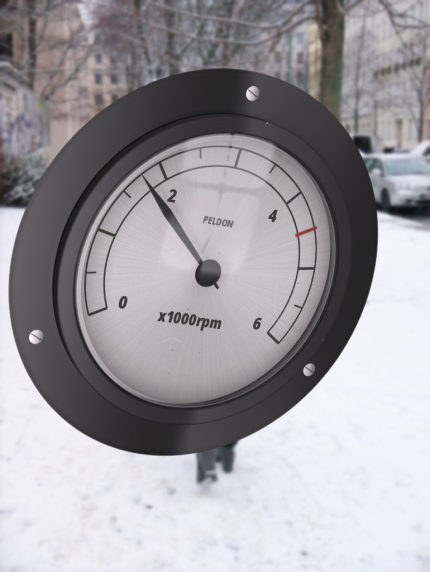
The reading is 1750rpm
